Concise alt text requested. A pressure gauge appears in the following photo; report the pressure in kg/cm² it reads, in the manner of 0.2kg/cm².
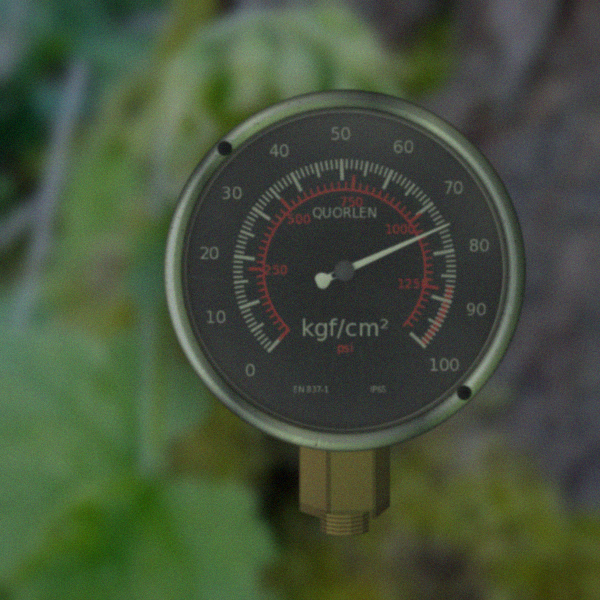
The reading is 75kg/cm²
